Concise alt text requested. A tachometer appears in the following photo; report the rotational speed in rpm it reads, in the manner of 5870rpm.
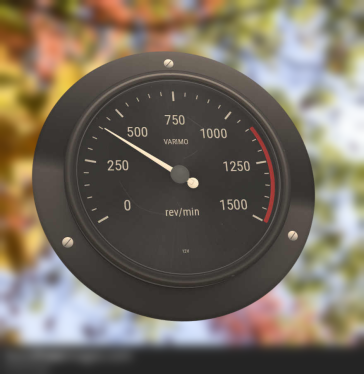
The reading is 400rpm
